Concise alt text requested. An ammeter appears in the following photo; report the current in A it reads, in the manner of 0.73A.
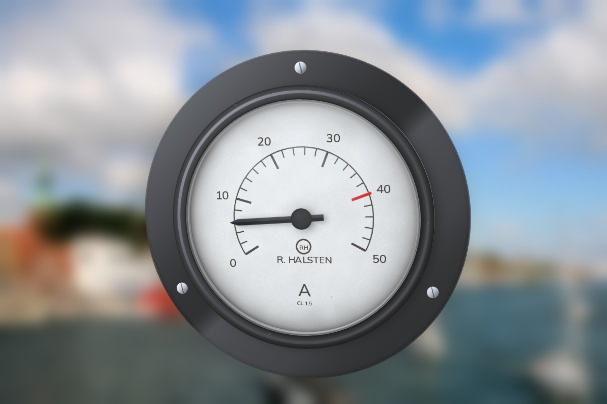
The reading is 6A
